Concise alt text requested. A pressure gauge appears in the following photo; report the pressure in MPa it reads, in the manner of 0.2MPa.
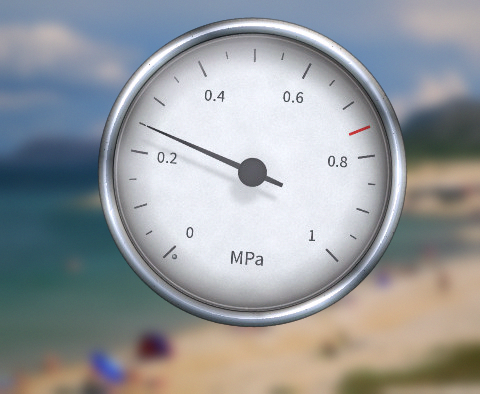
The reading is 0.25MPa
